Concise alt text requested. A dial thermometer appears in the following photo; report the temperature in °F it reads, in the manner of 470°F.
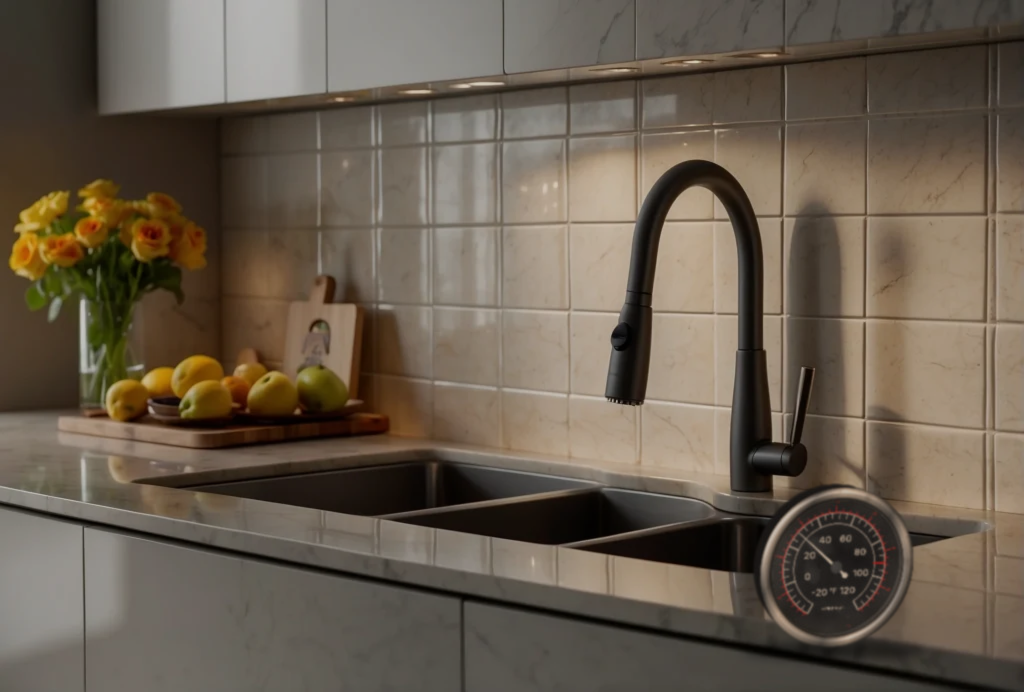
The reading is 28°F
